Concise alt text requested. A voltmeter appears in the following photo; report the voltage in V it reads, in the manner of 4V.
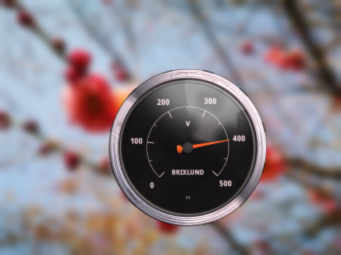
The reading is 400V
